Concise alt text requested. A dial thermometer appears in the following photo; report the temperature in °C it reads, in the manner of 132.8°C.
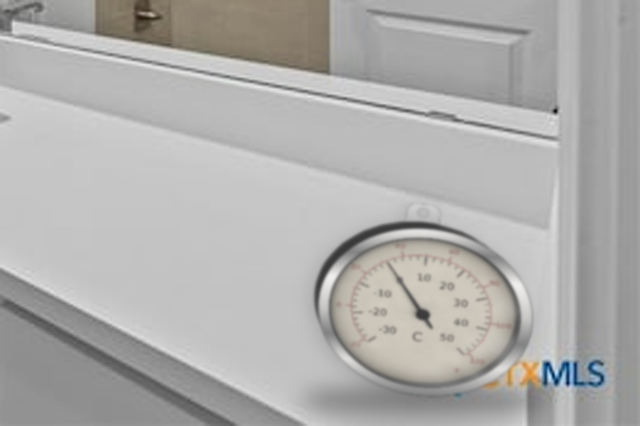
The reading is 0°C
